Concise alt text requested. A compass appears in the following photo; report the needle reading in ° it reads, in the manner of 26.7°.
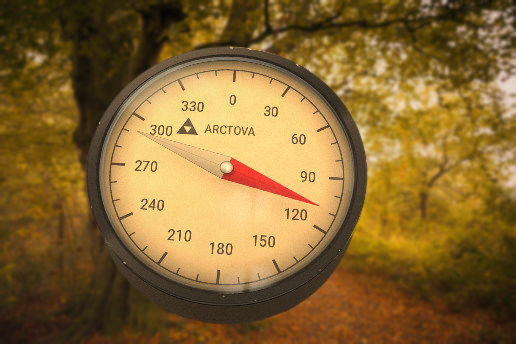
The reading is 110°
